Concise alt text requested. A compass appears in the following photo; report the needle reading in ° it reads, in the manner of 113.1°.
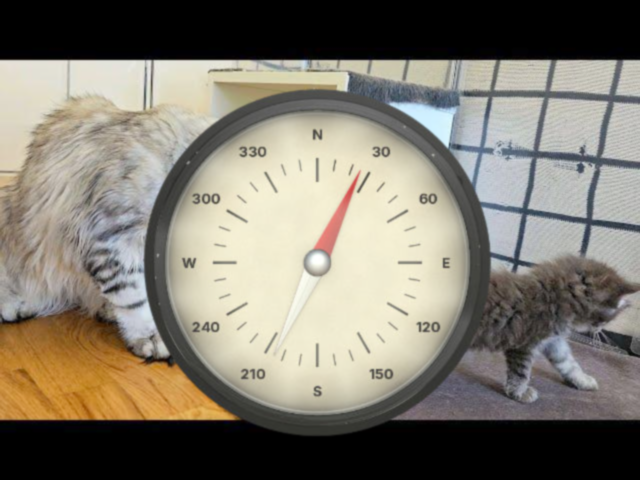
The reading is 25°
